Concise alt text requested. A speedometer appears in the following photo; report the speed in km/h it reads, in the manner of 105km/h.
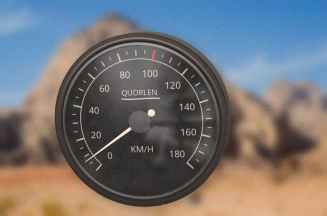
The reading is 7.5km/h
